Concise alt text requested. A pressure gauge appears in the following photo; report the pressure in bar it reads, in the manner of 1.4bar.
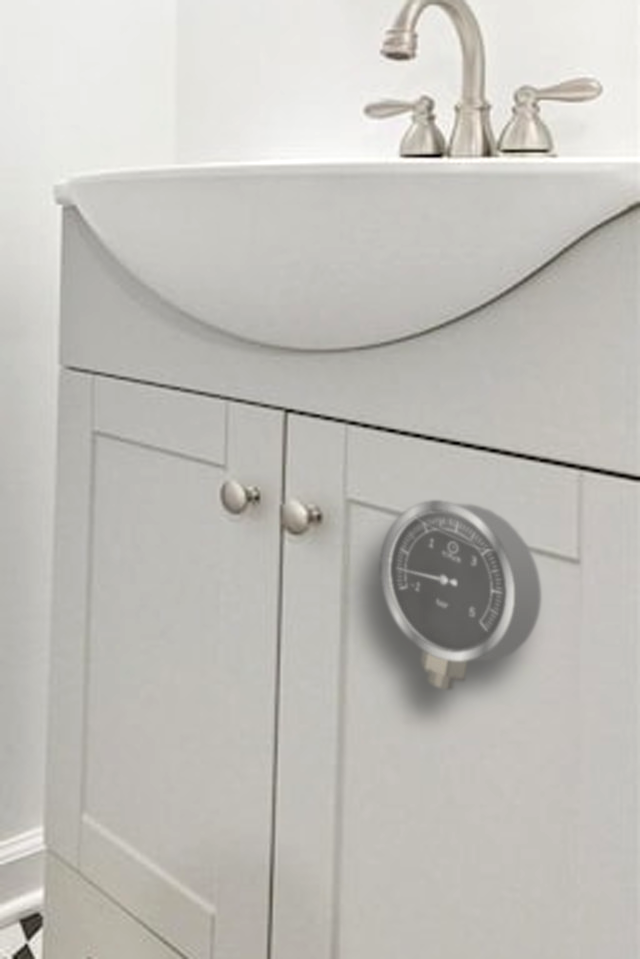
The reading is -0.5bar
